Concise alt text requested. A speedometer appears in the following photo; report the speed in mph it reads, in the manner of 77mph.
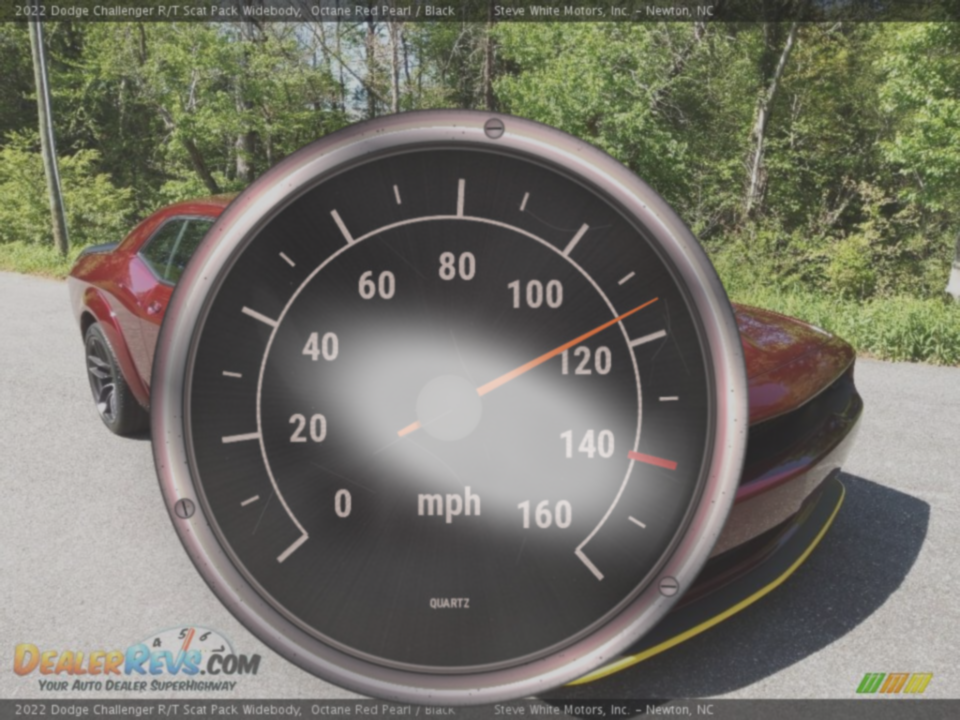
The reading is 115mph
